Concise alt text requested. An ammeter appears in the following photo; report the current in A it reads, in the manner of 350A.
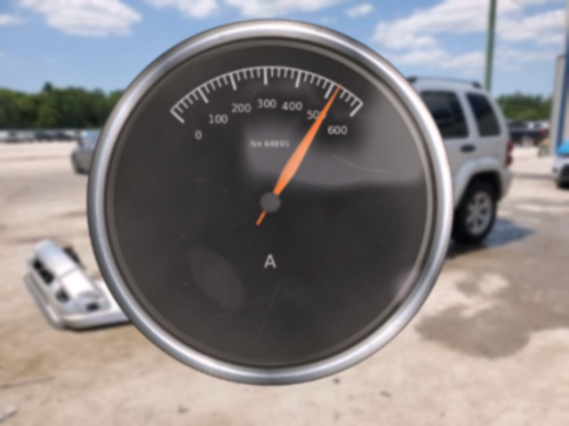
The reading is 520A
